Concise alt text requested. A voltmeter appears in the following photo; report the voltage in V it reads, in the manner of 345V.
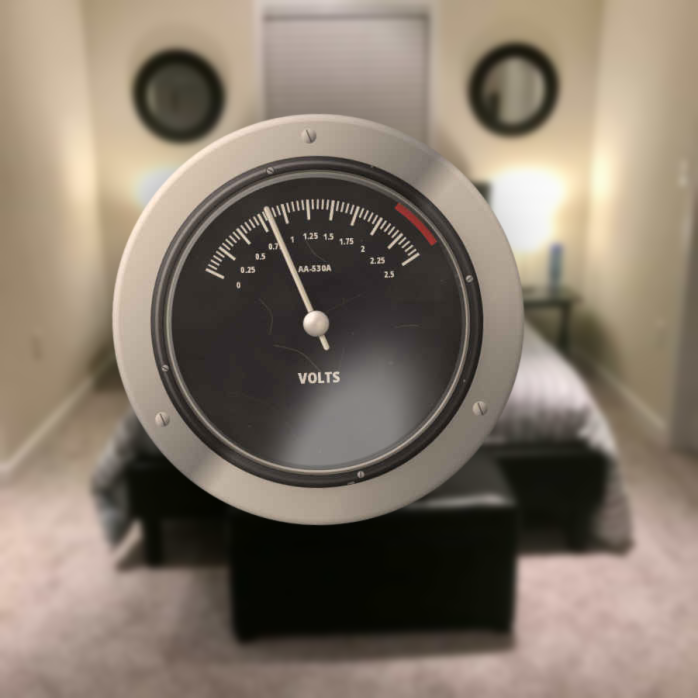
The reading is 0.85V
